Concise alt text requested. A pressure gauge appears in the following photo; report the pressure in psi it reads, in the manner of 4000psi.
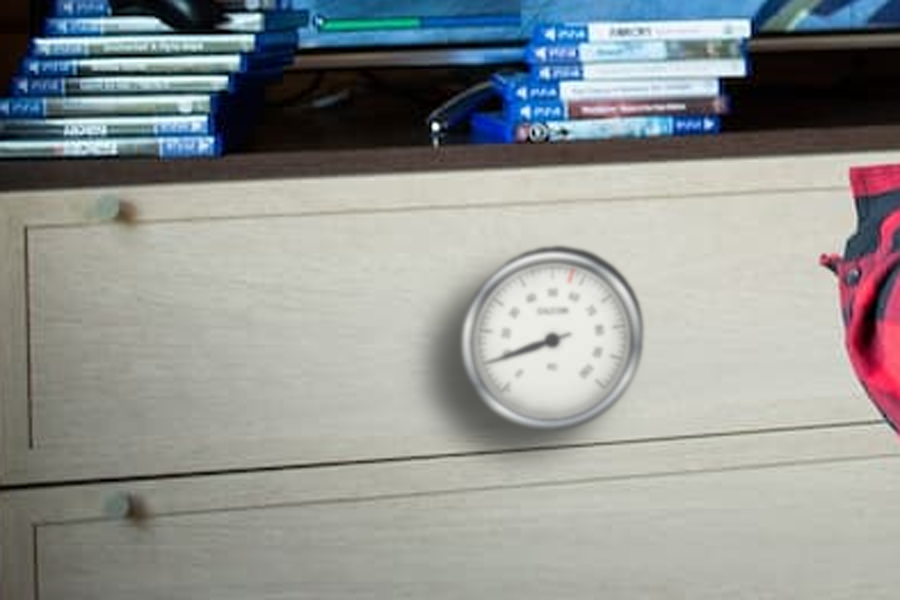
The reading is 10psi
